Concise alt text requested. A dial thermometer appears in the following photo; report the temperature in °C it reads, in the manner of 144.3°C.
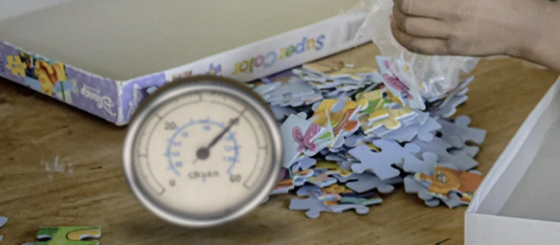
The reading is 40°C
